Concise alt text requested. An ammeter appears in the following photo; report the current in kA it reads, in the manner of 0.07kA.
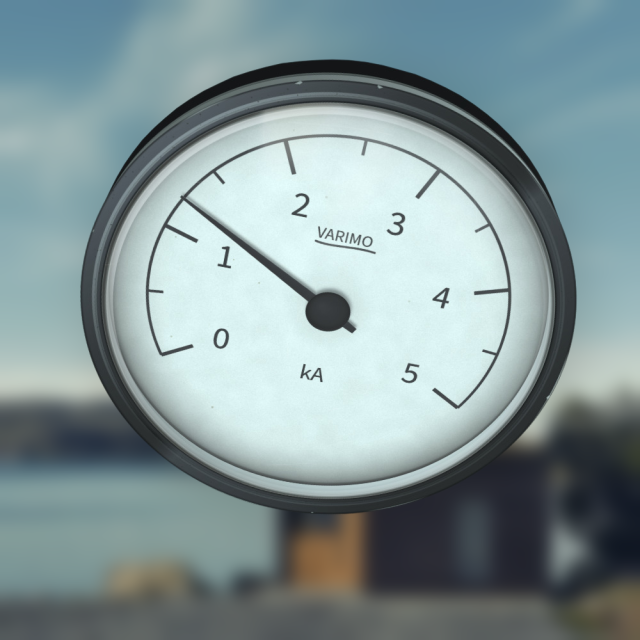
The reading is 1.25kA
